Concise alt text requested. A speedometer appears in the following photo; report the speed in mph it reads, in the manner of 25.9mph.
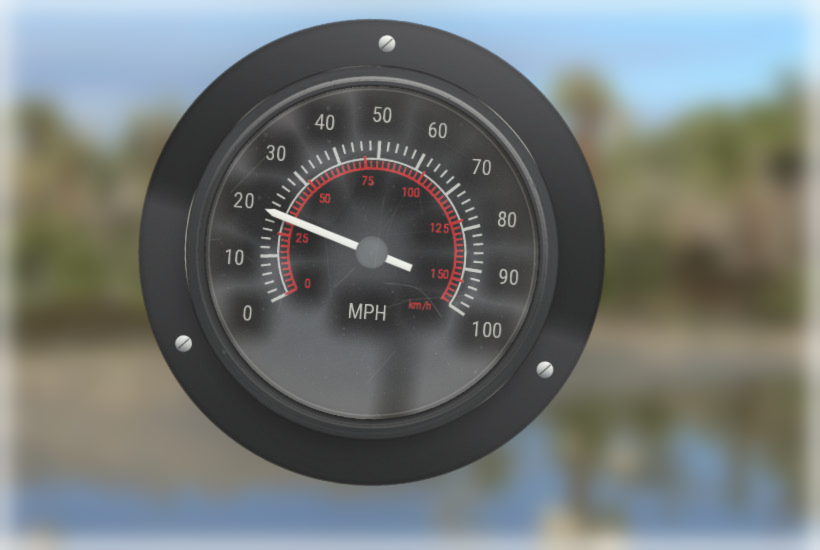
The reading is 20mph
